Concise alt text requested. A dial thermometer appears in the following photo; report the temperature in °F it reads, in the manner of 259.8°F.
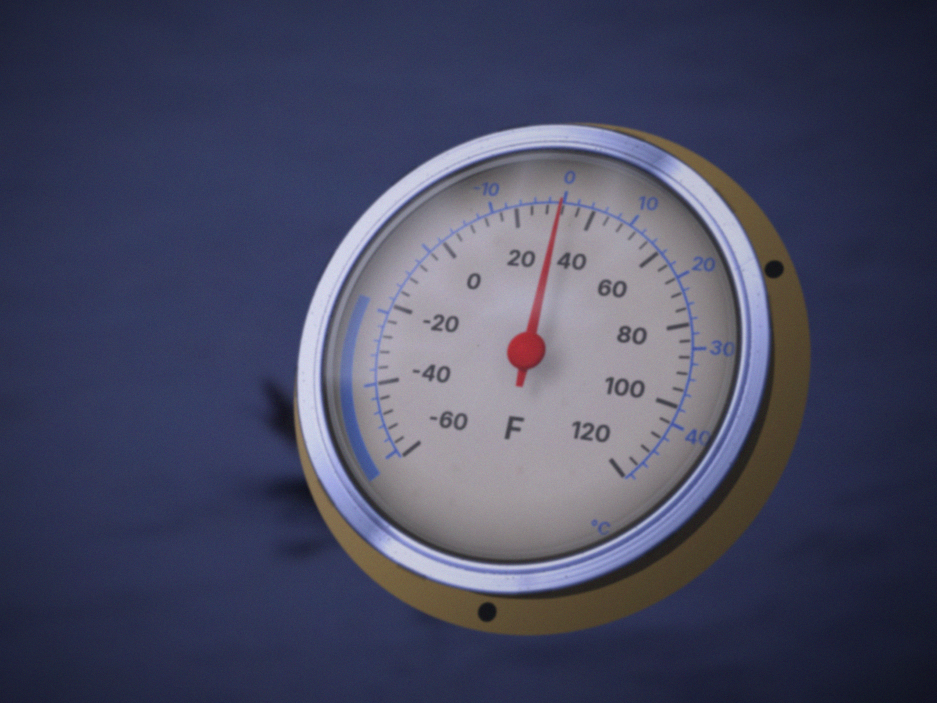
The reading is 32°F
